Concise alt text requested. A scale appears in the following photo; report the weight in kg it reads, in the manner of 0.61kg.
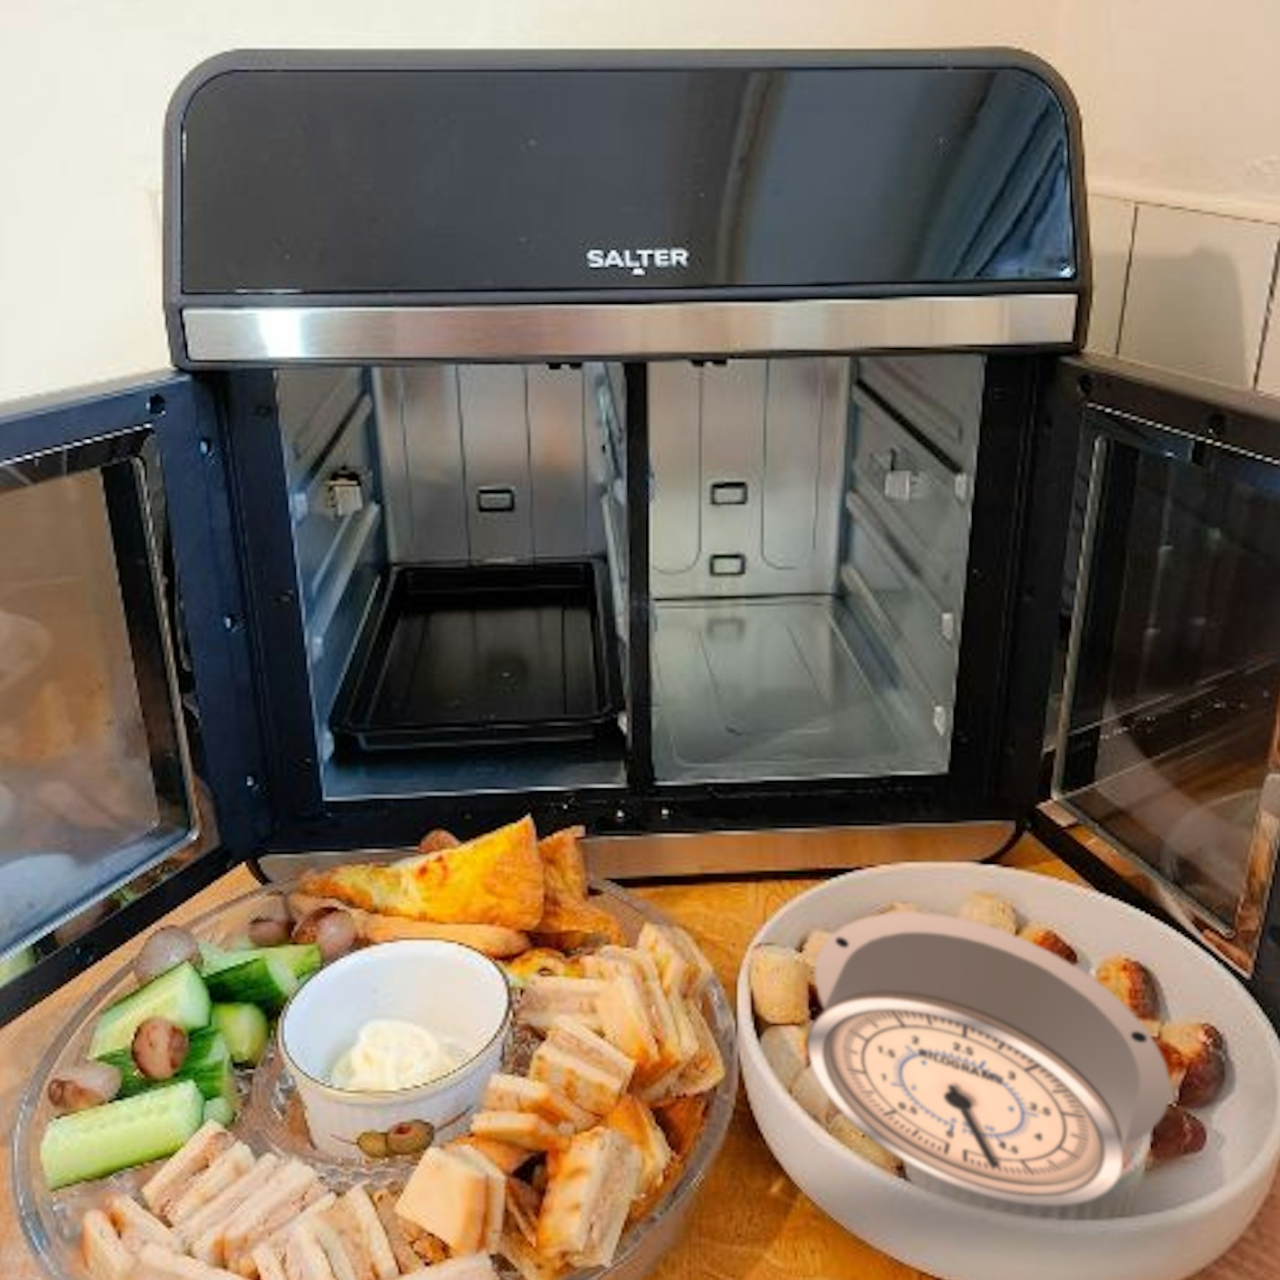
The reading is 4.75kg
